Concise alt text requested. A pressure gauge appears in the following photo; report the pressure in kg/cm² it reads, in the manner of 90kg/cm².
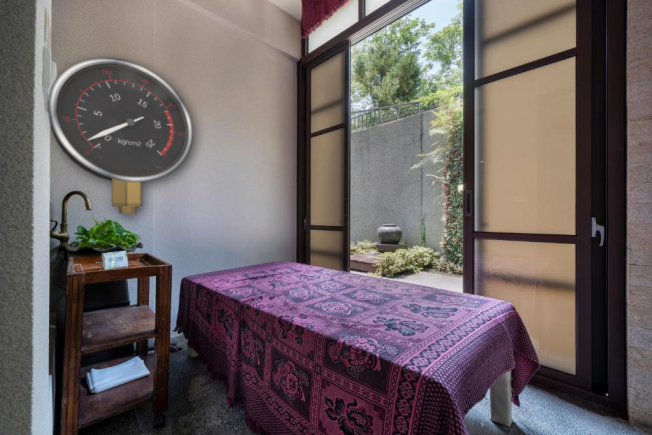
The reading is 1kg/cm²
